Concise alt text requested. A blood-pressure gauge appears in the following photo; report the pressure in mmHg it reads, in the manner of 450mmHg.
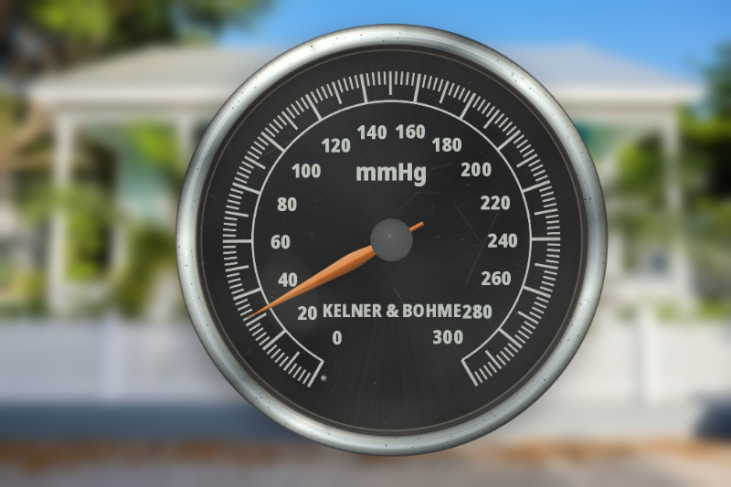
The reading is 32mmHg
